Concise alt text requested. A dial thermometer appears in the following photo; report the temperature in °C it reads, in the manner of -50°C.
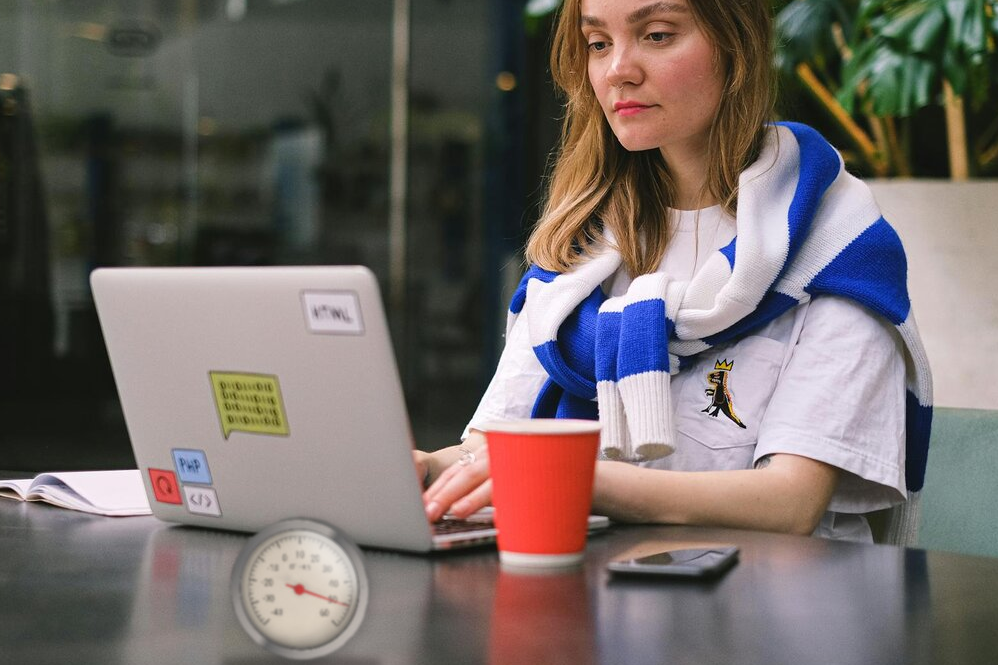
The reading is 50°C
